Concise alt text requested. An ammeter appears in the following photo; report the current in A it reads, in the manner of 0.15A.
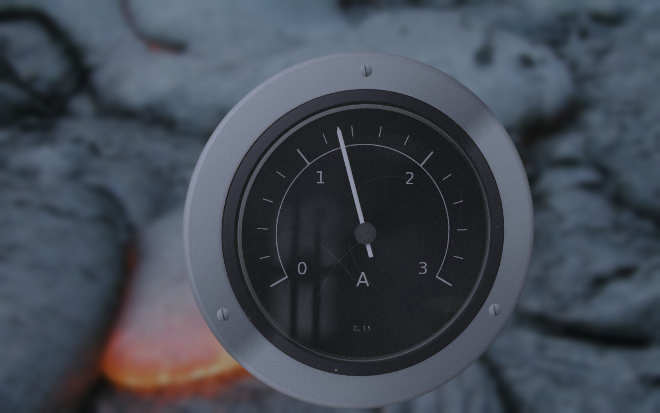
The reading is 1.3A
